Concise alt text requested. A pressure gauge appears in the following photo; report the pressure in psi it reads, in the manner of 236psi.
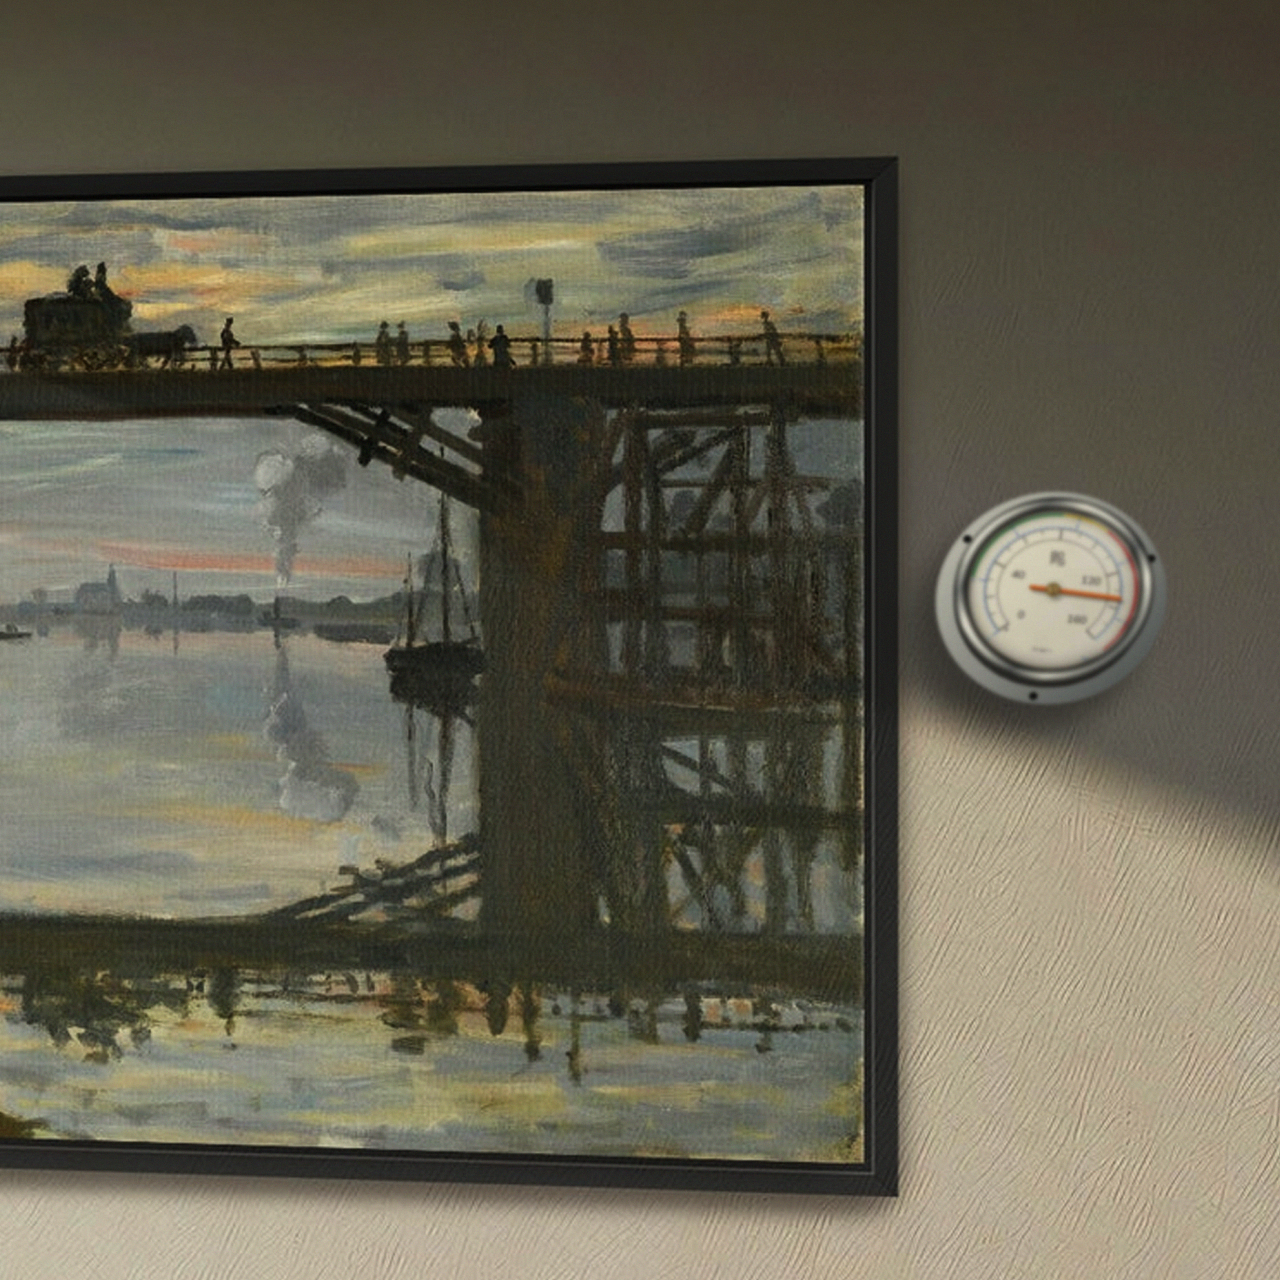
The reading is 135psi
